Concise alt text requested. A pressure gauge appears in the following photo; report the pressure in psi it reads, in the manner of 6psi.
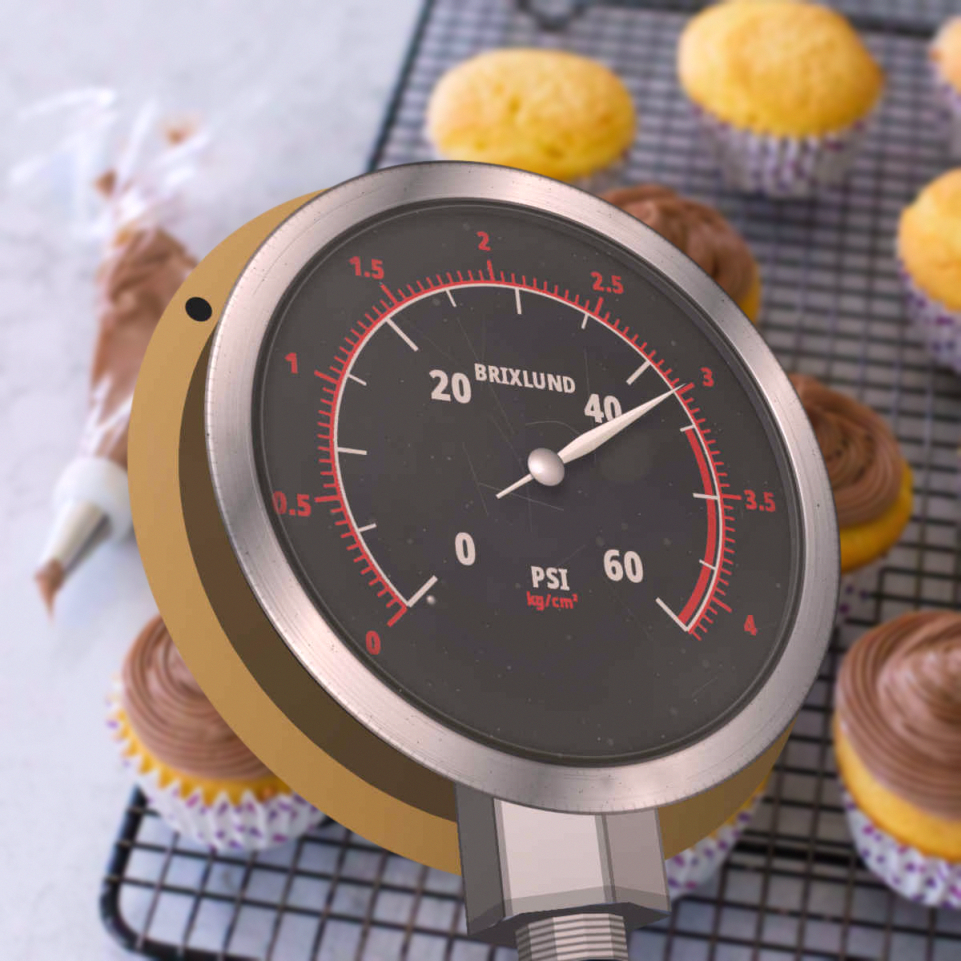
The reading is 42.5psi
